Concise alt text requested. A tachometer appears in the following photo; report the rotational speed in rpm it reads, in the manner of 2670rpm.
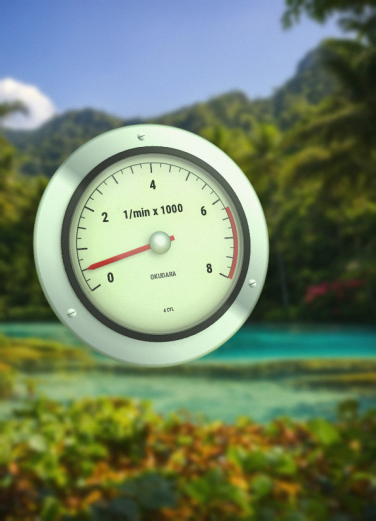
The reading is 500rpm
